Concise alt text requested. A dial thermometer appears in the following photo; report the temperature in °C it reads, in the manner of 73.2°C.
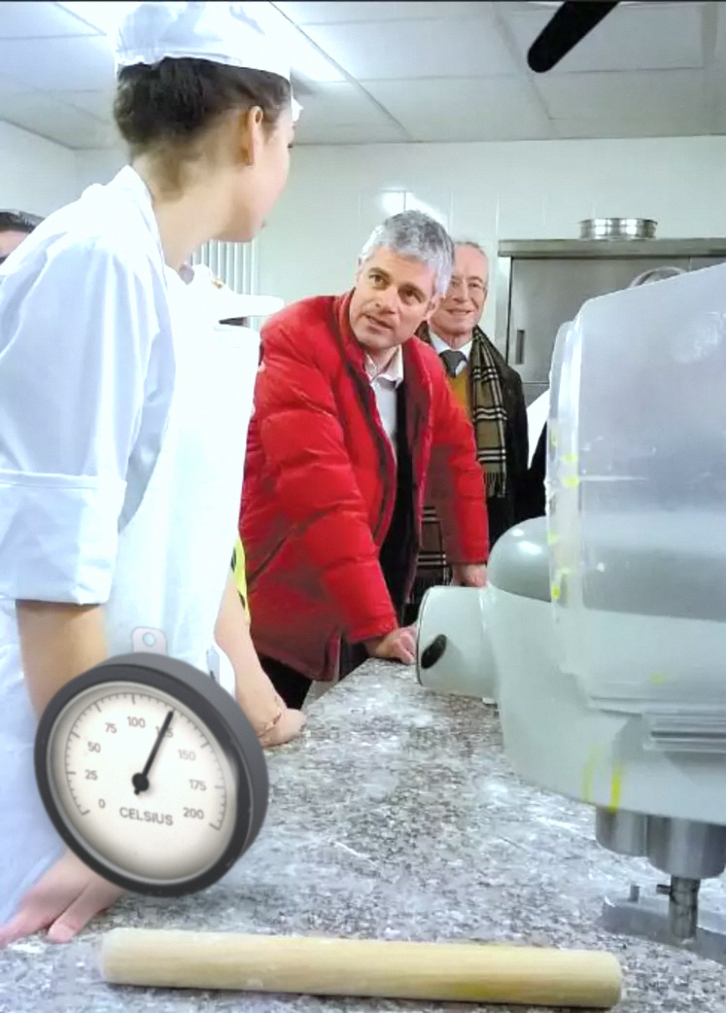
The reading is 125°C
